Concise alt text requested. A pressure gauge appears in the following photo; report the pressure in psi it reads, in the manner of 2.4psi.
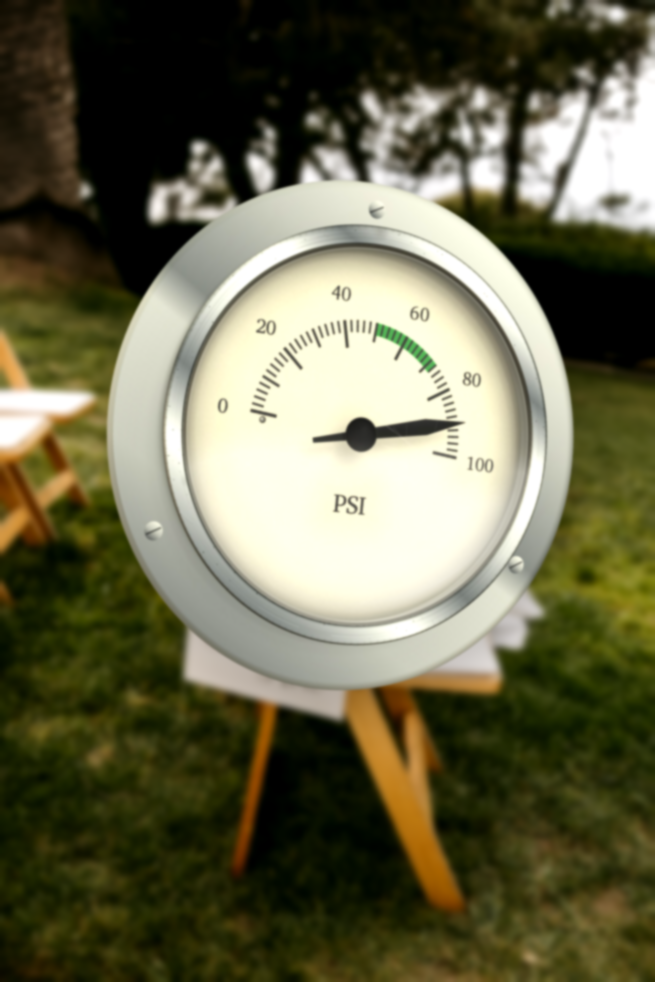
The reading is 90psi
